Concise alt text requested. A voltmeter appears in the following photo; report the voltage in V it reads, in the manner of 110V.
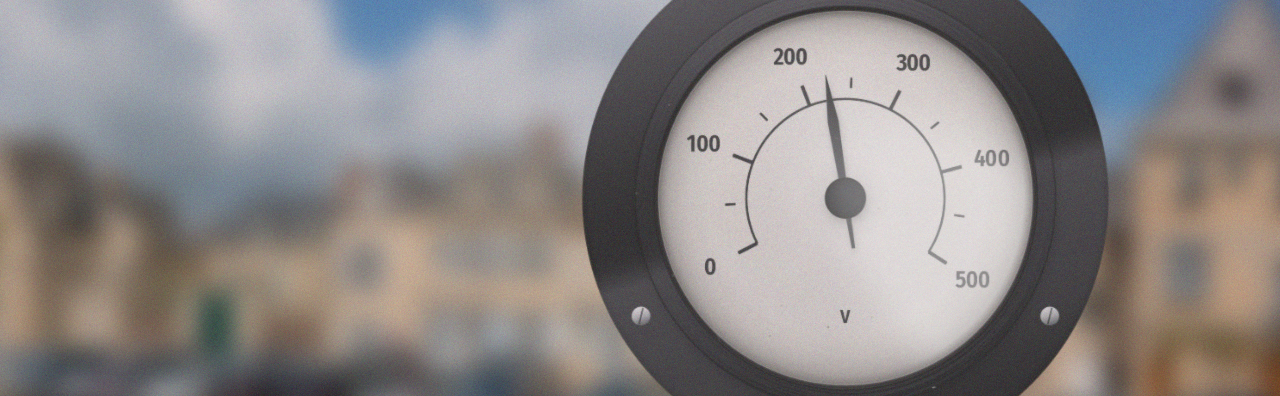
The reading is 225V
